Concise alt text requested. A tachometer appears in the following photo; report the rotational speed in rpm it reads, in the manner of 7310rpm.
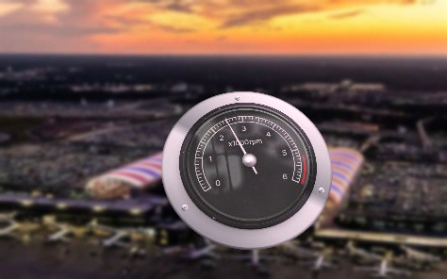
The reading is 2500rpm
